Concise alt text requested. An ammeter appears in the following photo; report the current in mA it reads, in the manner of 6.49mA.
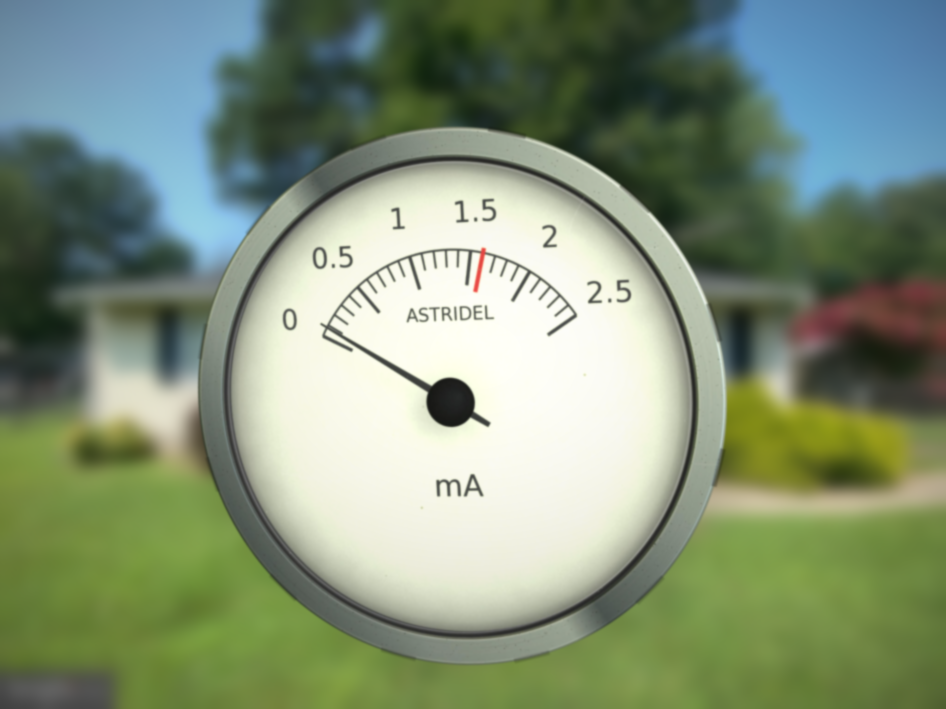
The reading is 0.1mA
